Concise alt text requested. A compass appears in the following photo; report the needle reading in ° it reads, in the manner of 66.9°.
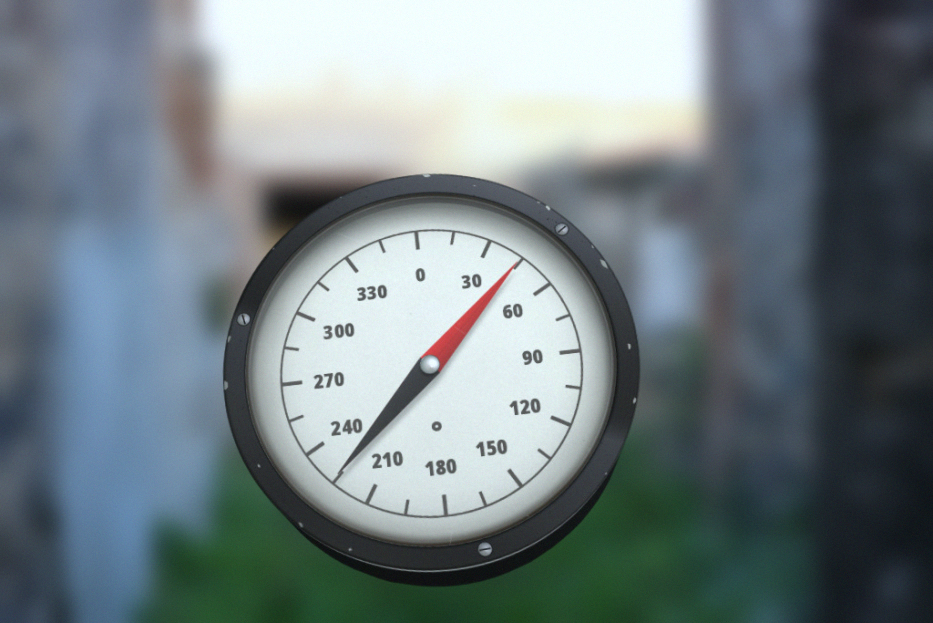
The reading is 45°
